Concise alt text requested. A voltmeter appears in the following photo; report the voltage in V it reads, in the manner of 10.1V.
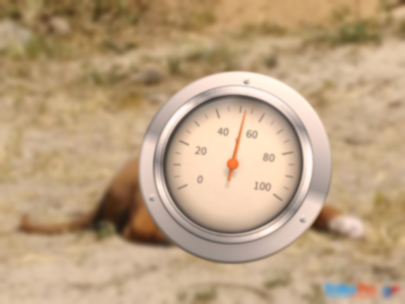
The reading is 52.5V
